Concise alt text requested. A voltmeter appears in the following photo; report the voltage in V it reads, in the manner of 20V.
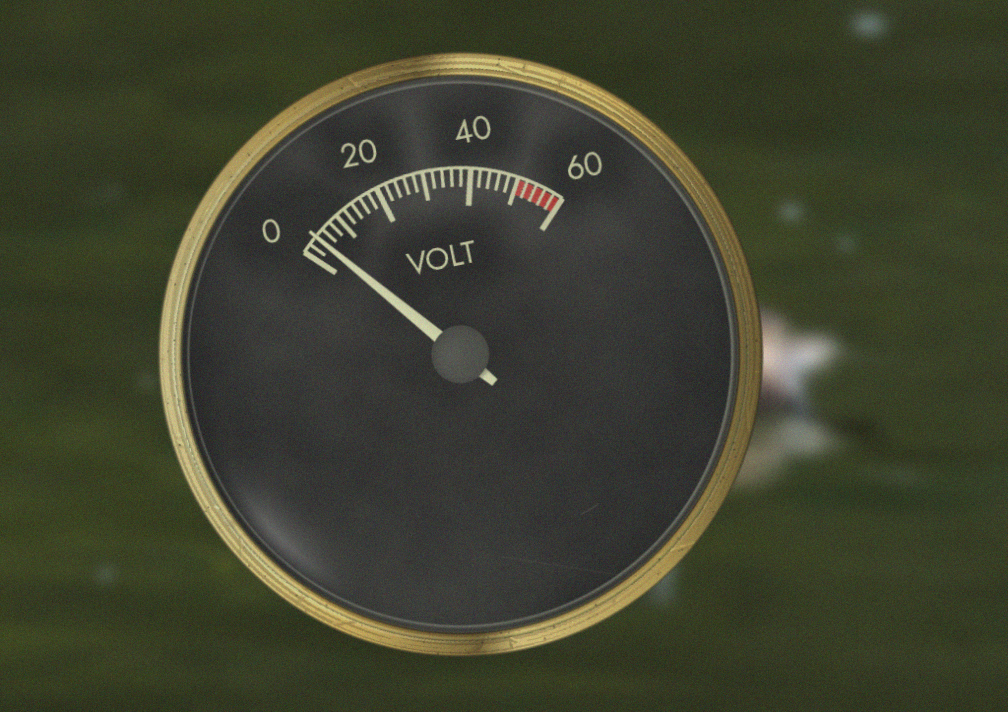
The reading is 4V
